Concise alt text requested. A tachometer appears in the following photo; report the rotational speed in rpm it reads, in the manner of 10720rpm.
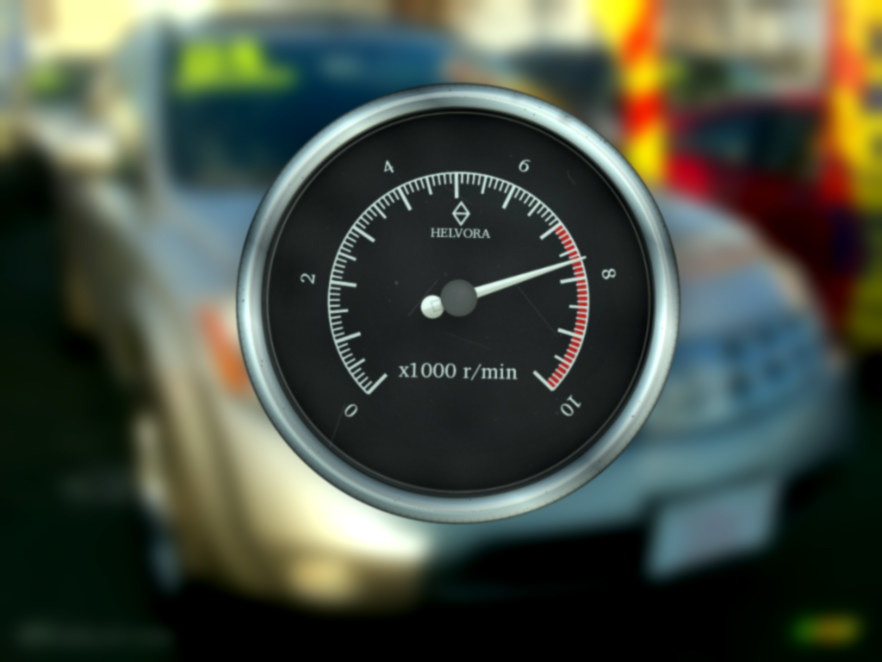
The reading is 7700rpm
